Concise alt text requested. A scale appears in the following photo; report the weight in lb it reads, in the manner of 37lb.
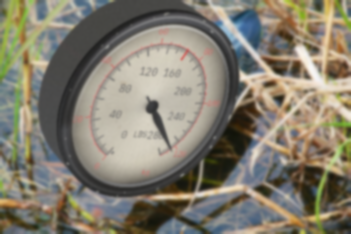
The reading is 270lb
